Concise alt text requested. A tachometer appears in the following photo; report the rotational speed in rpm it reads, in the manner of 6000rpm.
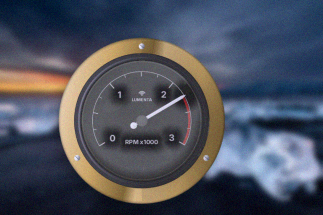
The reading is 2250rpm
